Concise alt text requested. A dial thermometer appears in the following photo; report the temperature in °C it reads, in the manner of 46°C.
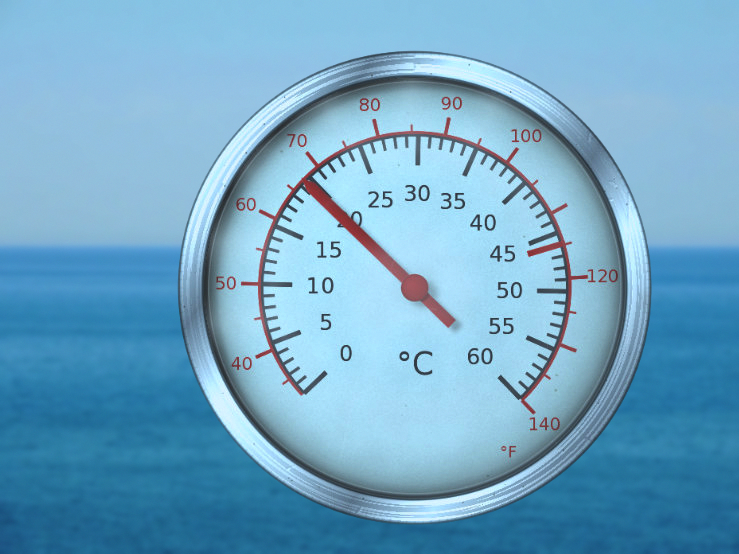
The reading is 19.5°C
